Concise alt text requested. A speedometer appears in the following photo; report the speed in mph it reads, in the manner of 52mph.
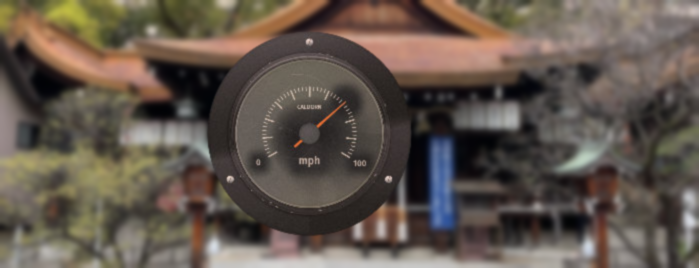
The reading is 70mph
